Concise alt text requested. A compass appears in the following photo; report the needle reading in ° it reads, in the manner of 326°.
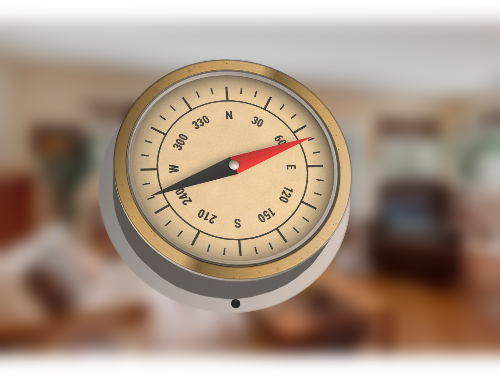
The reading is 70°
